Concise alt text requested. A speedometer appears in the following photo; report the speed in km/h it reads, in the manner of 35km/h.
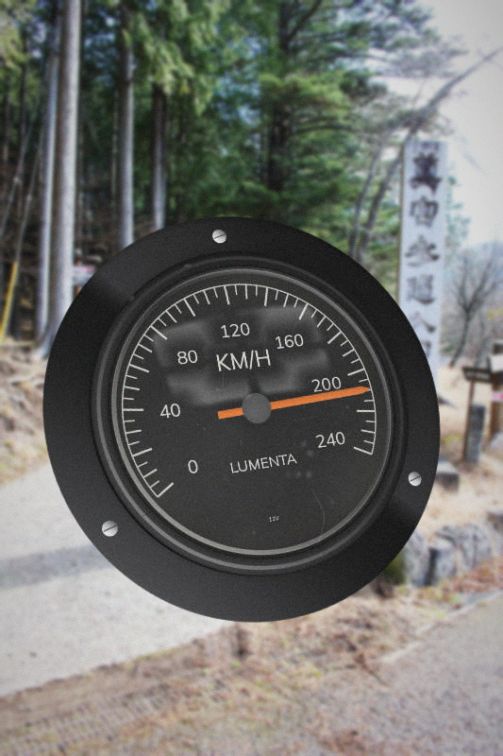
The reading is 210km/h
